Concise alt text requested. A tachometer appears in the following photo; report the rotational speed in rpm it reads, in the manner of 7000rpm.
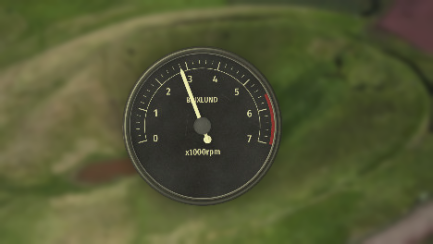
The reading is 2800rpm
